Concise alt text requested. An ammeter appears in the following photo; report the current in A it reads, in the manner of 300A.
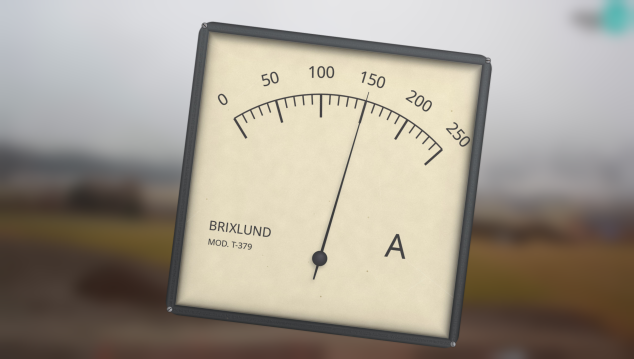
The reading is 150A
